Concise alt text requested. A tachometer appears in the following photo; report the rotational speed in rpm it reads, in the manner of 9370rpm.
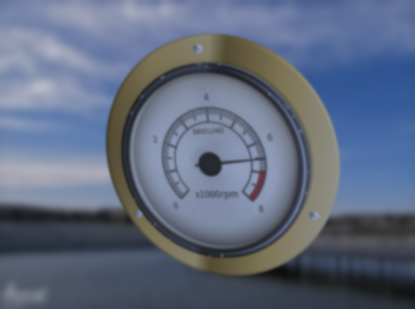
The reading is 6500rpm
